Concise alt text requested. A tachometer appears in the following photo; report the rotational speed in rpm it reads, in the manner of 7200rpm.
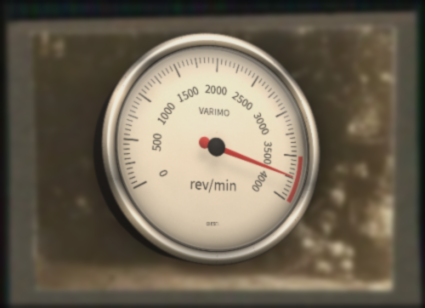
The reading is 3750rpm
